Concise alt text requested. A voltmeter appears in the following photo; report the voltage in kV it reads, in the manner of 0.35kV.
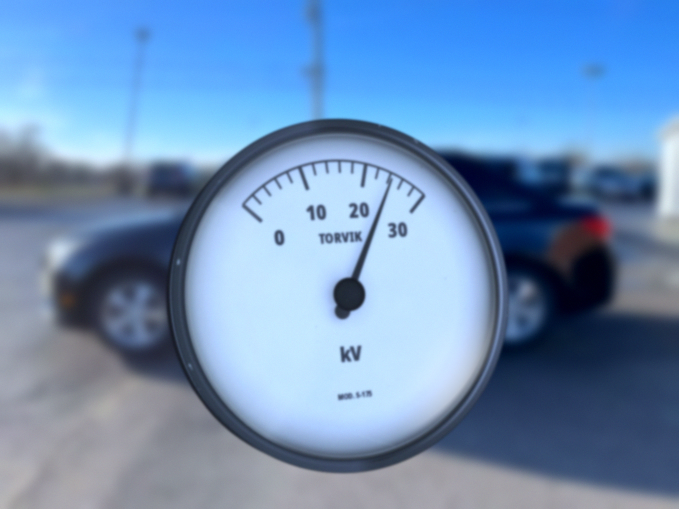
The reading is 24kV
